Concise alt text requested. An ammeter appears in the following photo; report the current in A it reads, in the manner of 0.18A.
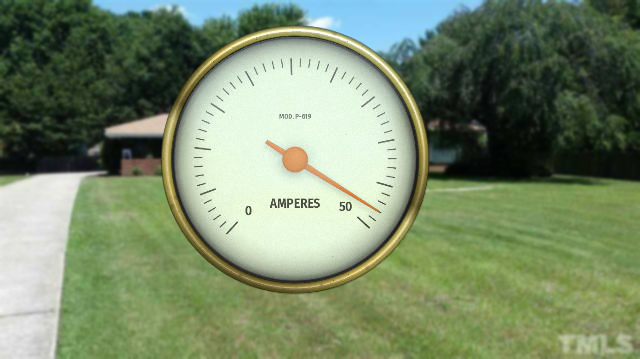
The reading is 48A
